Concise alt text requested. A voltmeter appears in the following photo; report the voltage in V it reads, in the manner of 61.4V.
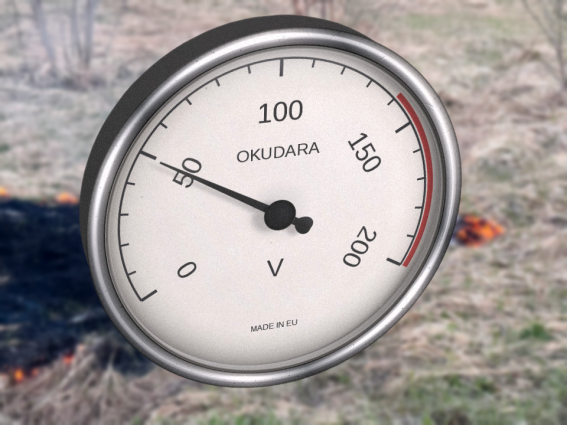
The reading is 50V
